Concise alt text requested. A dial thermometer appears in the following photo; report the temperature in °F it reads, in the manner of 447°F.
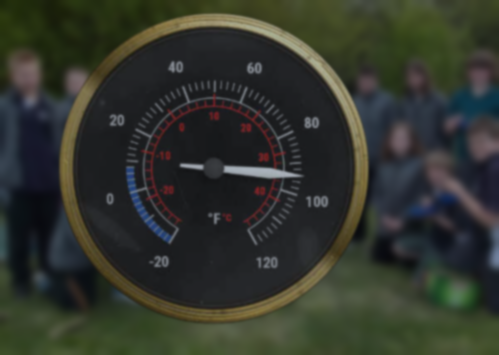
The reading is 94°F
